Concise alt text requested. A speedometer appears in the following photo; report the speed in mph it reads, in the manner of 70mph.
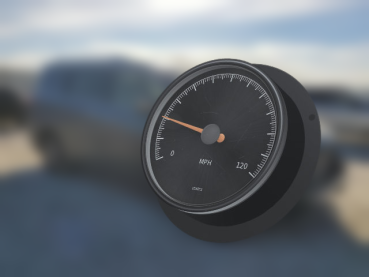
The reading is 20mph
